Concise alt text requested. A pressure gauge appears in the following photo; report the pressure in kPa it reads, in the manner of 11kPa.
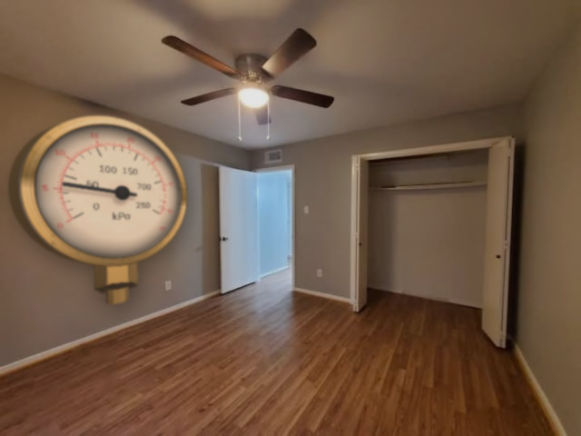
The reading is 40kPa
